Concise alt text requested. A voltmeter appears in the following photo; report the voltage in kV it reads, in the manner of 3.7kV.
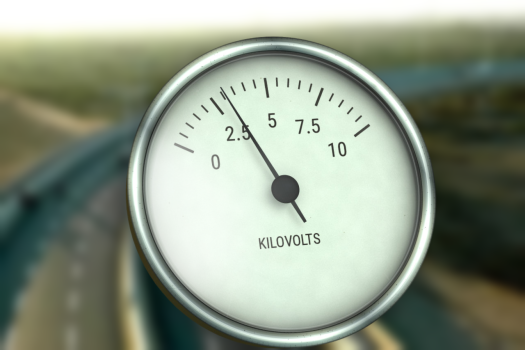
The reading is 3kV
